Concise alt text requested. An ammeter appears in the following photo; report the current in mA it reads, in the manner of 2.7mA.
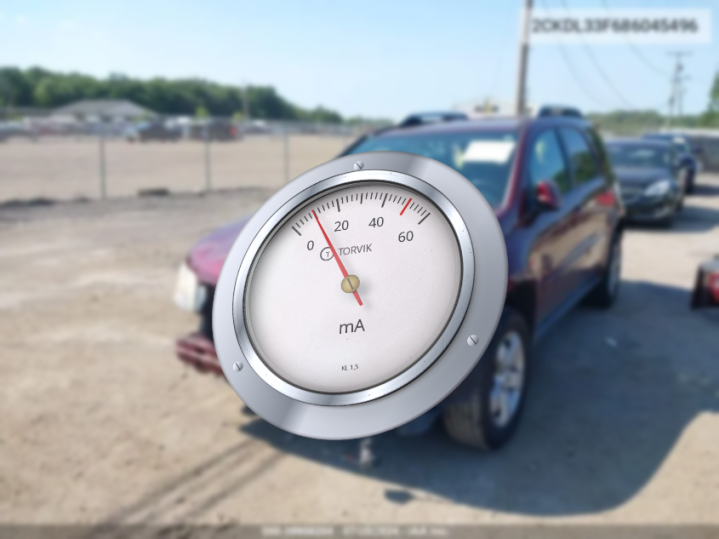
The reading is 10mA
